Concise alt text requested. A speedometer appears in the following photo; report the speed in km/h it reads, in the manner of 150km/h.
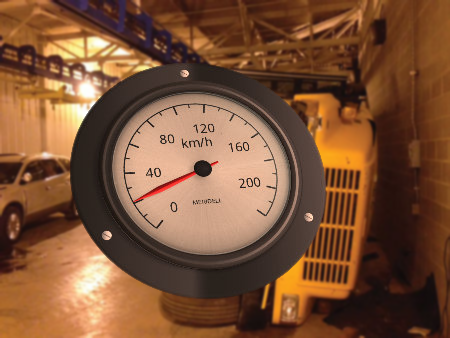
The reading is 20km/h
